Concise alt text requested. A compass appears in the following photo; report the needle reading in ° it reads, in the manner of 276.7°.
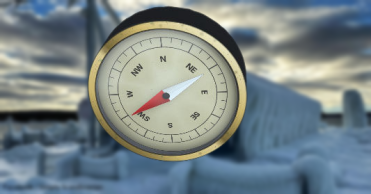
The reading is 240°
